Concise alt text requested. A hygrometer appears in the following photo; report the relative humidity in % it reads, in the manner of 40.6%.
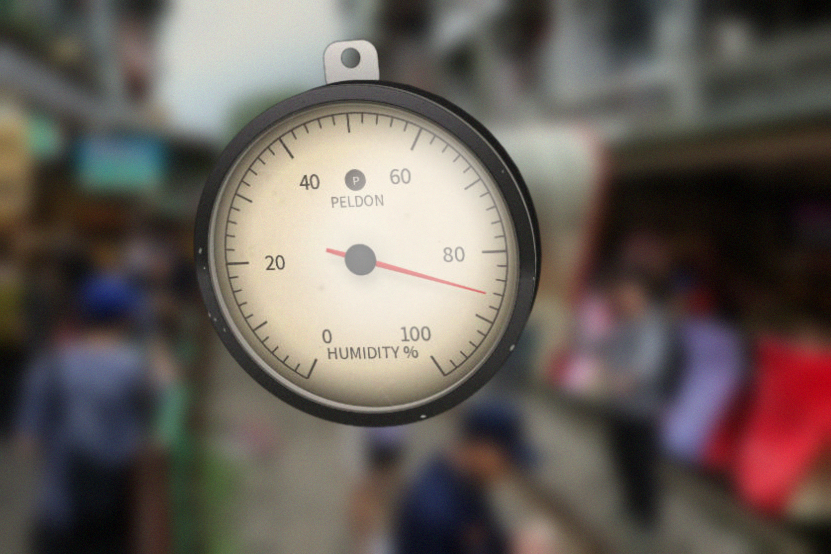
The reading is 86%
